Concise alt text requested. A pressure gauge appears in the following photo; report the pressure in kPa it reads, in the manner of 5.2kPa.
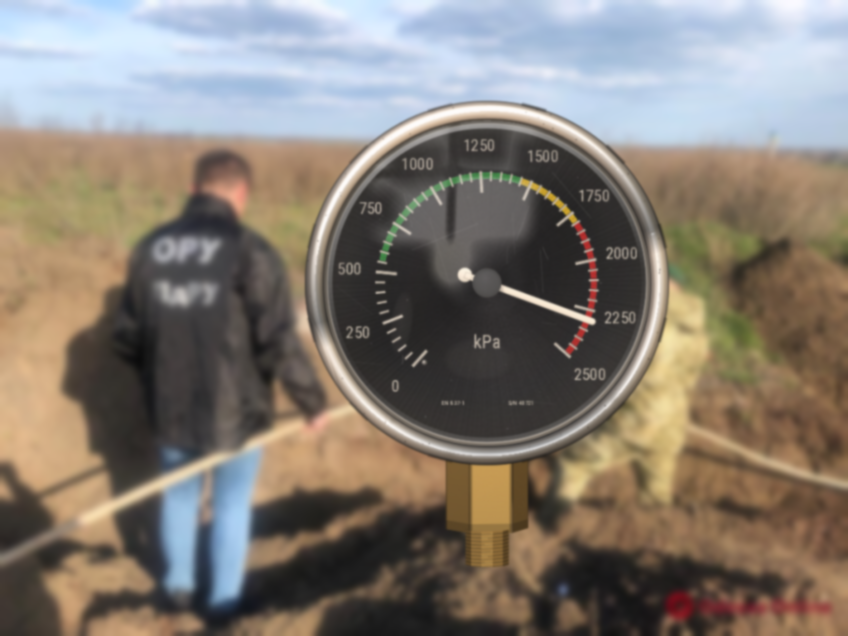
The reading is 2300kPa
